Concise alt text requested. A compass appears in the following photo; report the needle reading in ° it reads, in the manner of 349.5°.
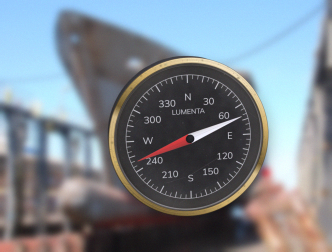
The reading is 250°
